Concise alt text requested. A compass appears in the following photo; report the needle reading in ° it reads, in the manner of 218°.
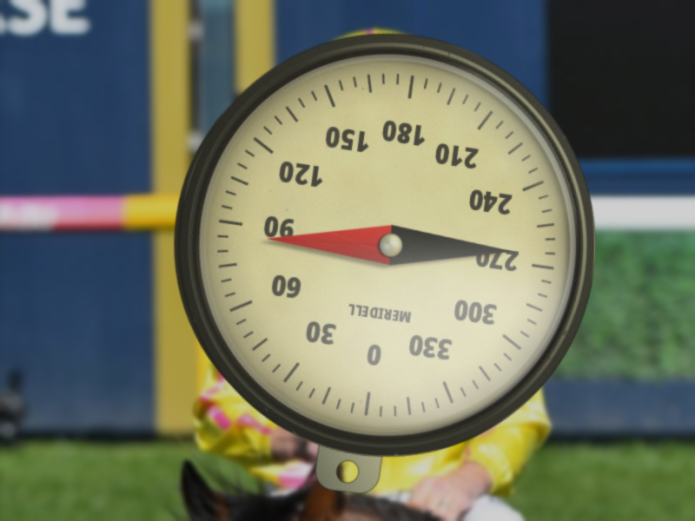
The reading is 85°
